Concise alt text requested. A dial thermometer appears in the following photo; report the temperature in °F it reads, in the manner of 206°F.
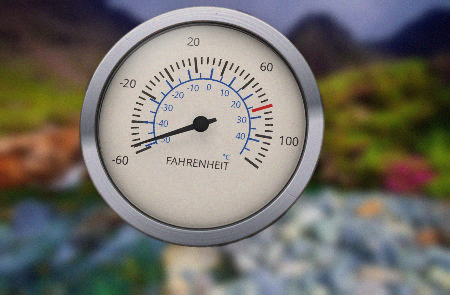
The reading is -56°F
